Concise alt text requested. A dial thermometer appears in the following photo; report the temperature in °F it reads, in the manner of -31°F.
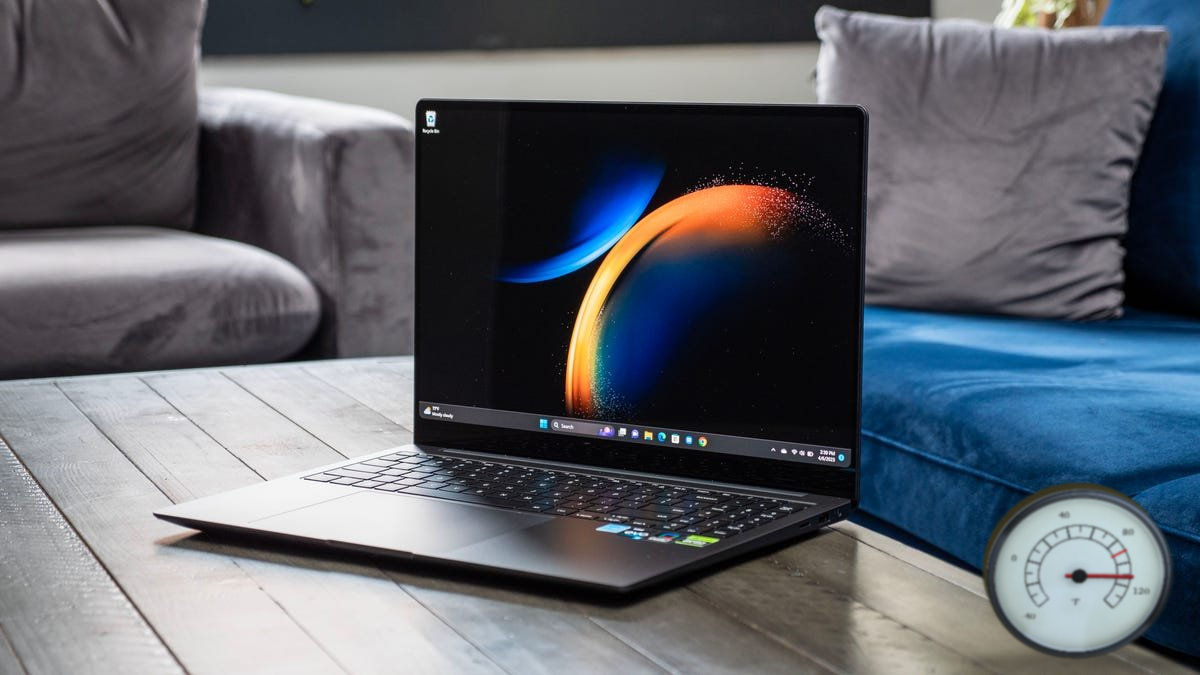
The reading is 110°F
